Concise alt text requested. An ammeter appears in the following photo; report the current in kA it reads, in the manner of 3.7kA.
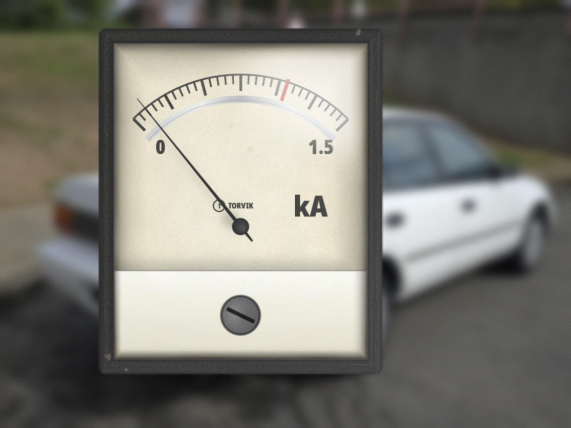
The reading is 0.1kA
